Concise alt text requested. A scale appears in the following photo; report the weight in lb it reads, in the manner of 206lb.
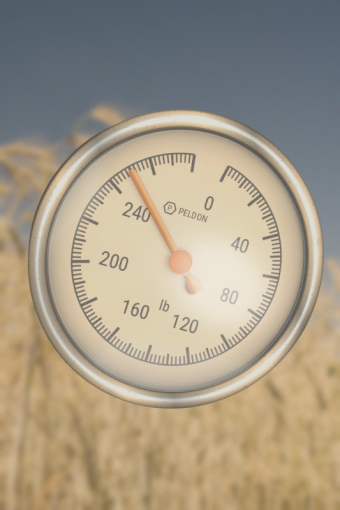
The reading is 250lb
